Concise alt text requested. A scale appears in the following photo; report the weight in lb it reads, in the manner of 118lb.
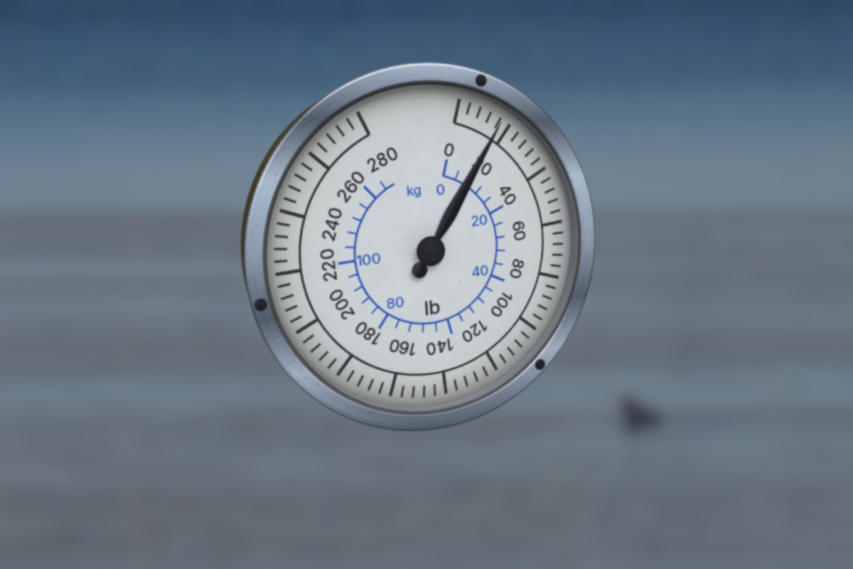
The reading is 16lb
